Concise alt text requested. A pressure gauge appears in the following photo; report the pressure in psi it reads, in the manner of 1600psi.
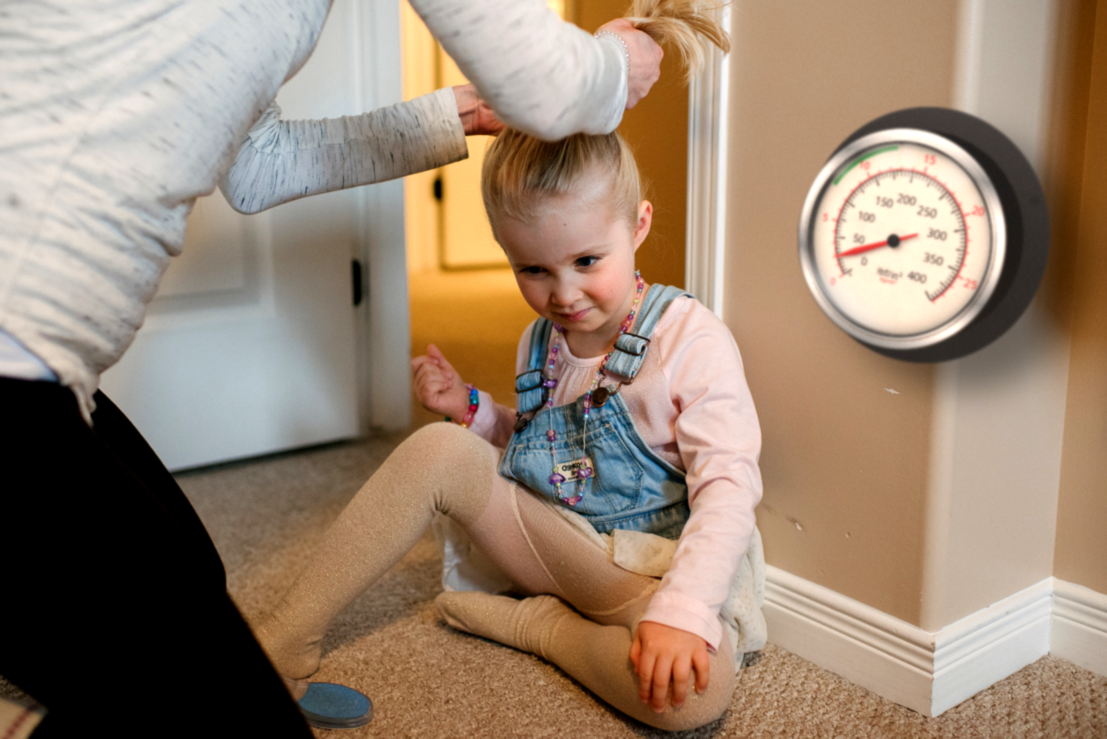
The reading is 25psi
